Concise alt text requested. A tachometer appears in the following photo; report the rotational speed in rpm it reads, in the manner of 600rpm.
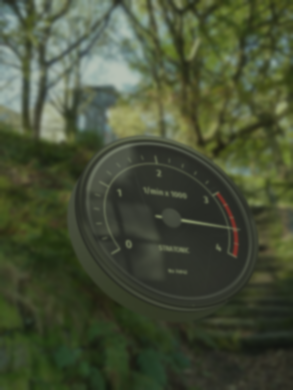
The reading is 3600rpm
